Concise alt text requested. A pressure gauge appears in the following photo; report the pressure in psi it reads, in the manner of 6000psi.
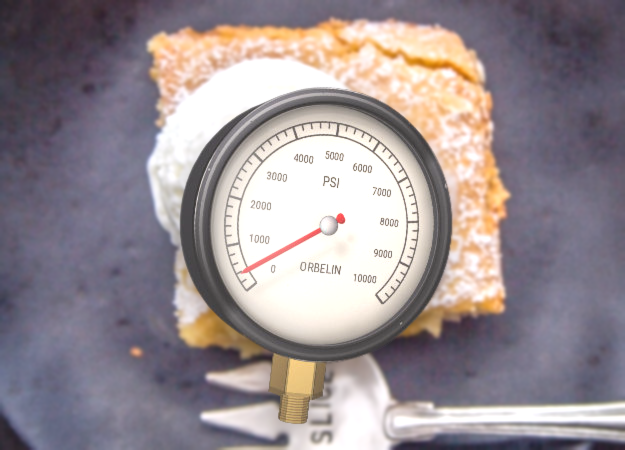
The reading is 400psi
